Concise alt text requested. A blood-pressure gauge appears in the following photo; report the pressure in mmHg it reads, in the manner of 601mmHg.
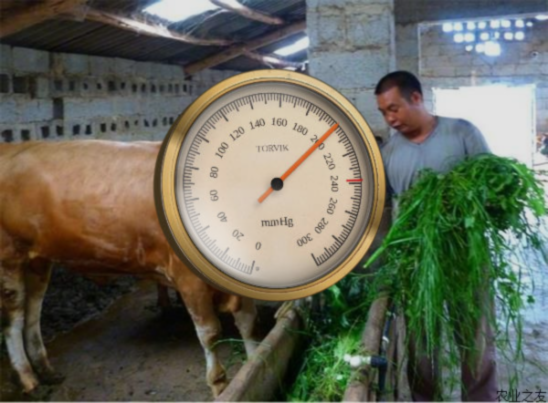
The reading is 200mmHg
